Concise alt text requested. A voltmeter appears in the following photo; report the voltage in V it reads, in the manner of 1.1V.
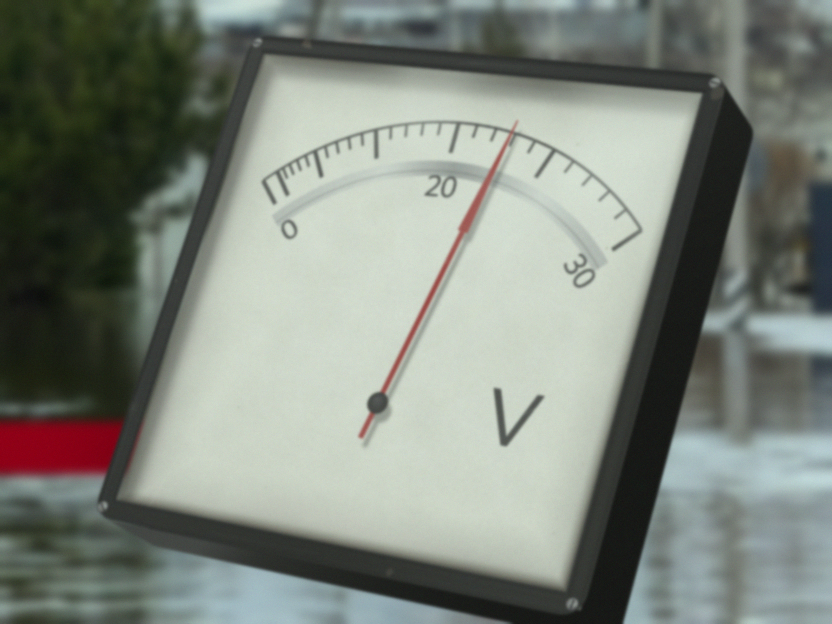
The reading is 23V
